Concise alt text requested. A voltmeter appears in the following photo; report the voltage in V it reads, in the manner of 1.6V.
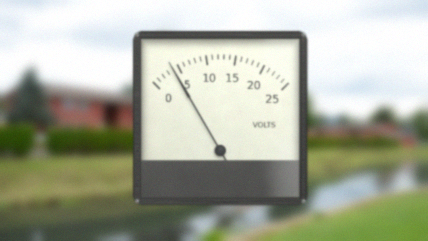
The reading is 4V
